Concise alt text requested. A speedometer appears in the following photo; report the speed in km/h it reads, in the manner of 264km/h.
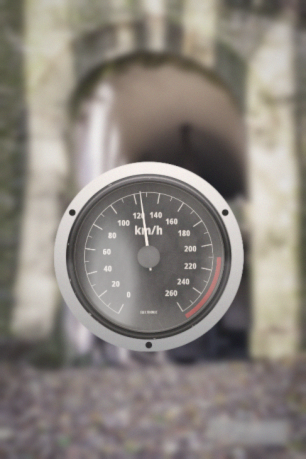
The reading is 125km/h
